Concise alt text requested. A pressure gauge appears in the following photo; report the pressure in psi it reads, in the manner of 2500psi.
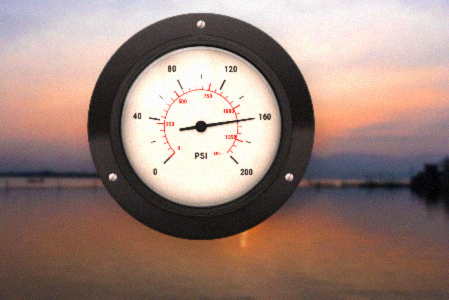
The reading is 160psi
